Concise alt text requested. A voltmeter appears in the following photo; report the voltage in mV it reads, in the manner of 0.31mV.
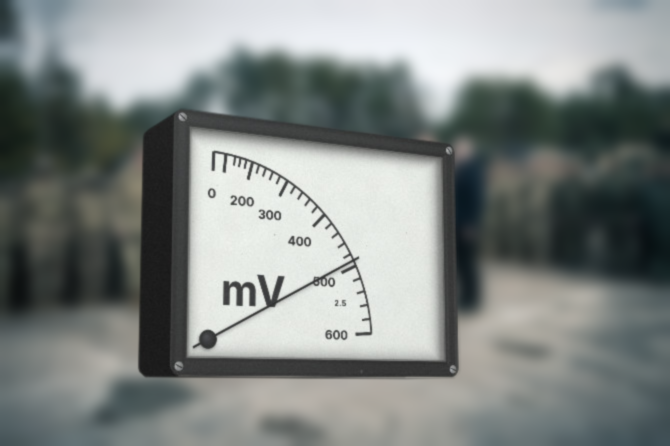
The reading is 490mV
